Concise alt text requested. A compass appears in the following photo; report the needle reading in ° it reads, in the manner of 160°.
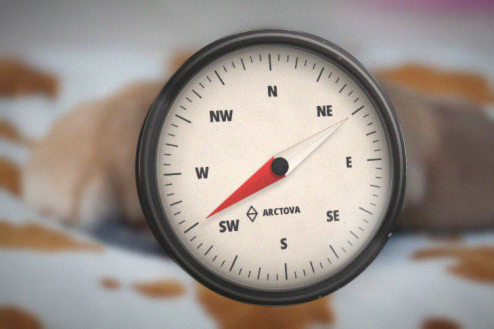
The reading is 240°
